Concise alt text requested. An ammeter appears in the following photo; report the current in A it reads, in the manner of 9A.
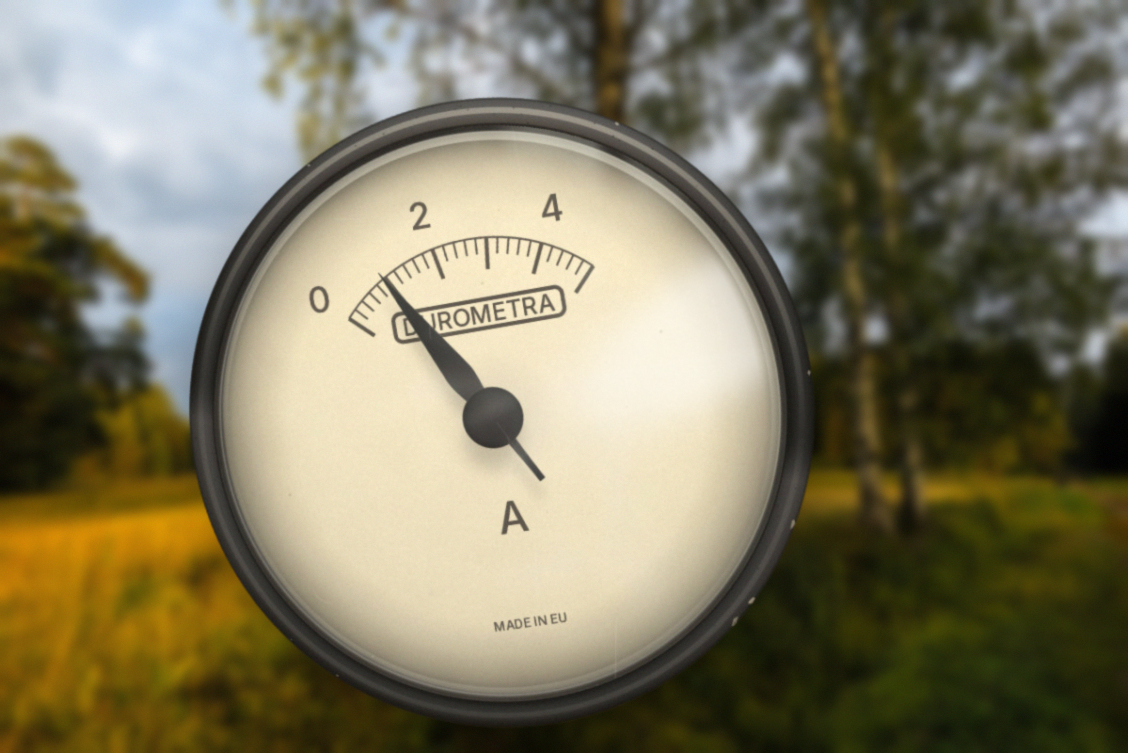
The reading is 1A
